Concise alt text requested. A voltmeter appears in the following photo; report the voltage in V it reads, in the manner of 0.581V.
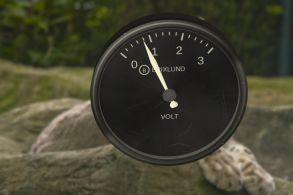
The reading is 0.8V
